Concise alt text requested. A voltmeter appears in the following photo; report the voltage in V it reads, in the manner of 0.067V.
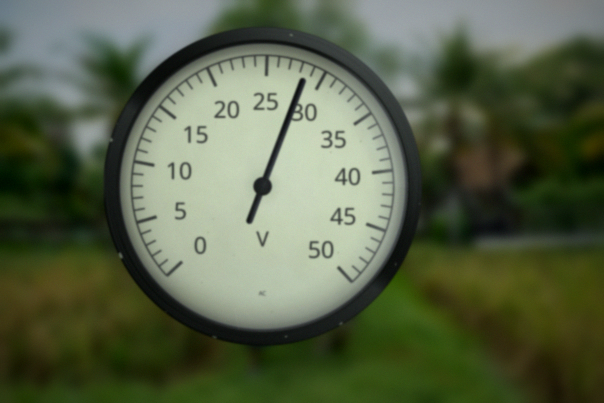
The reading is 28.5V
